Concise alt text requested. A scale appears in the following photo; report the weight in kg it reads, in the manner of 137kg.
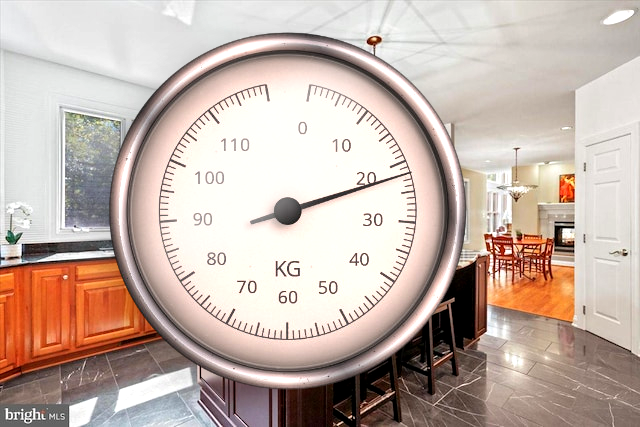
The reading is 22kg
